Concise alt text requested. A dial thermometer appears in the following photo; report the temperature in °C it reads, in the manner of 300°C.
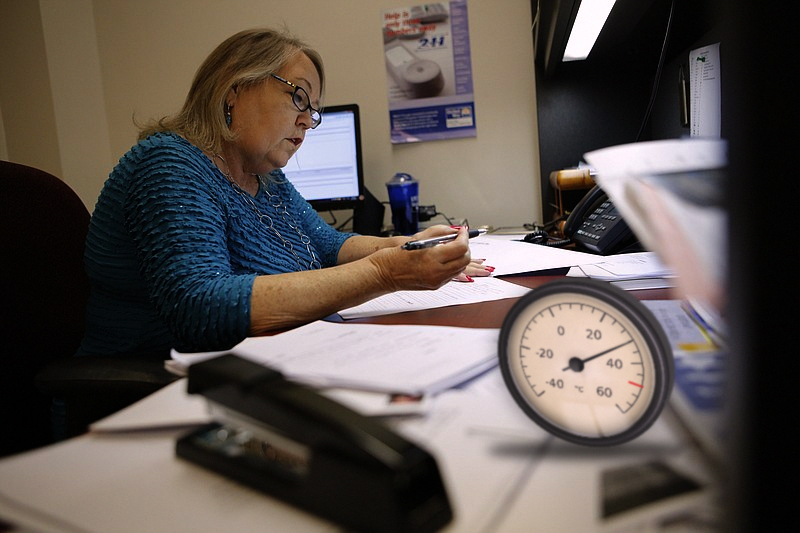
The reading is 32°C
